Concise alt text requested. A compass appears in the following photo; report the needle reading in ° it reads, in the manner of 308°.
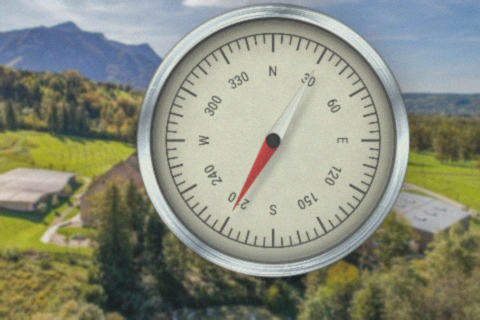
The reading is 210°
